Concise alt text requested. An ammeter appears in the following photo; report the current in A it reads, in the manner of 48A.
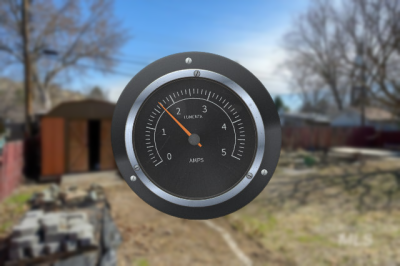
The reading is 1.7A
